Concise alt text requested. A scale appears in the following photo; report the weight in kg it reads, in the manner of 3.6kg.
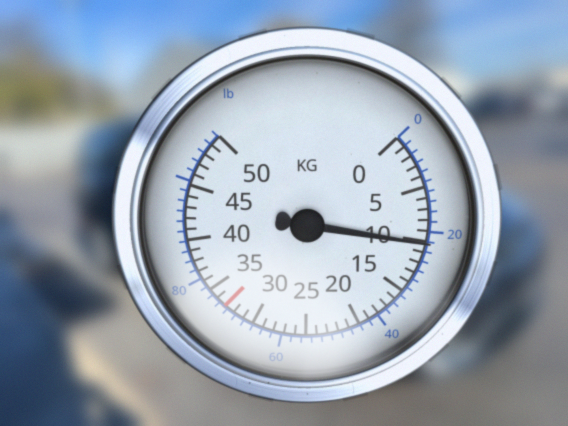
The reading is 10kg
